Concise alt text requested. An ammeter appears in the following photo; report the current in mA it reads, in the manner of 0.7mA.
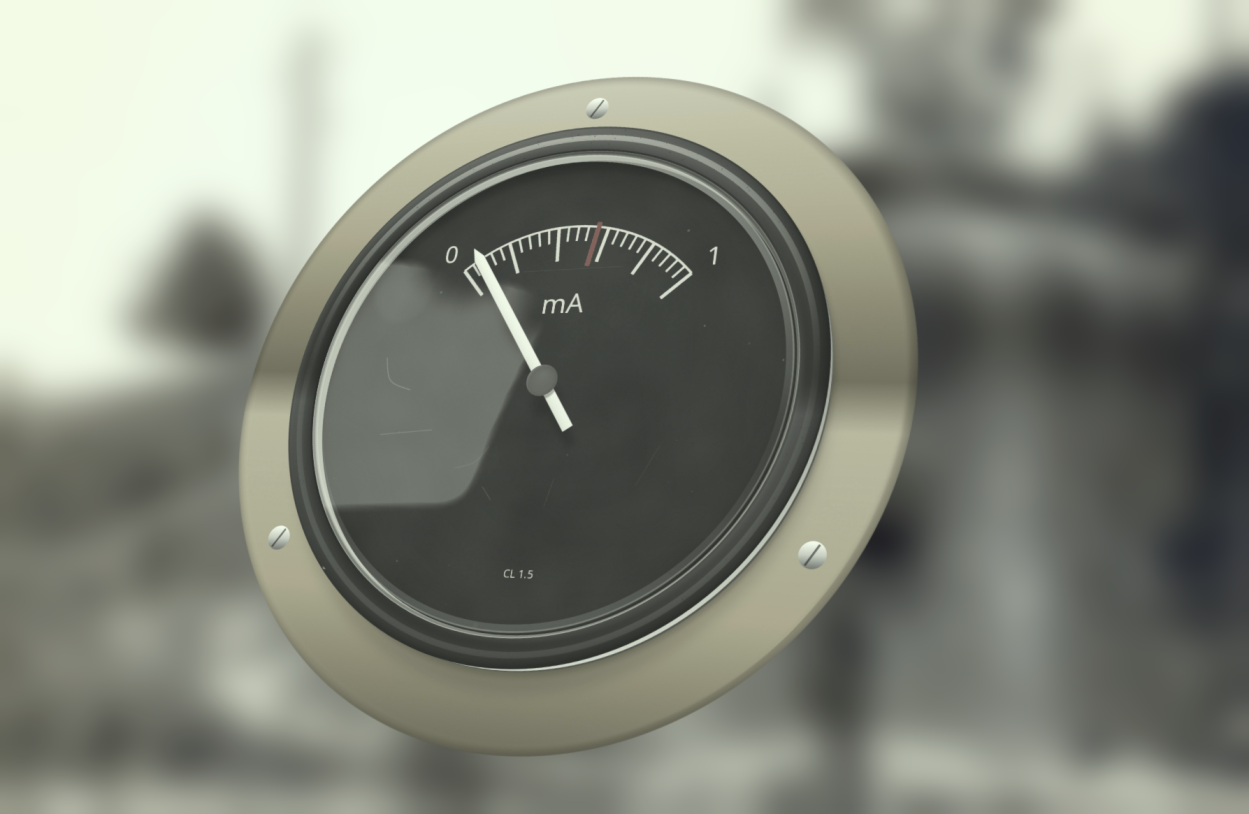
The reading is 0.08mA
